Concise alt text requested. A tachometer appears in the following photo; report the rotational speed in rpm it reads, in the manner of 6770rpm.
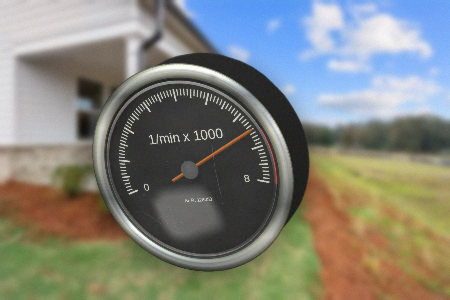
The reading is 6500rpm
